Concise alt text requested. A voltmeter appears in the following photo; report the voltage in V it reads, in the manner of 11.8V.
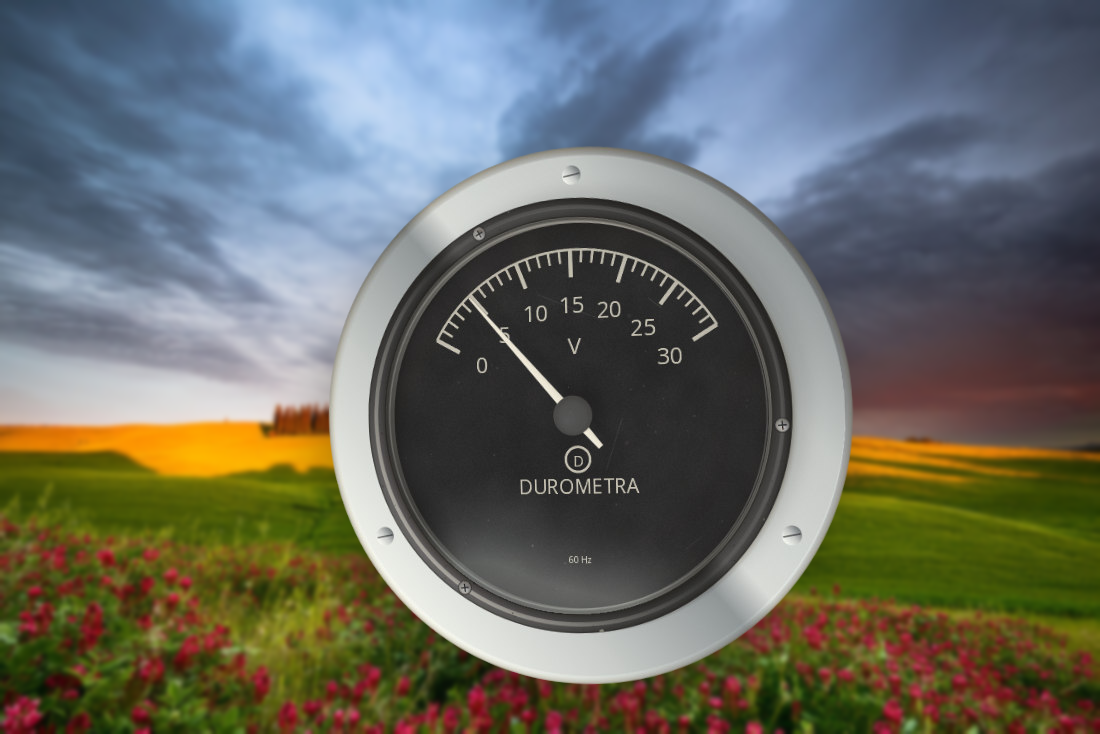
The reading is 5V
